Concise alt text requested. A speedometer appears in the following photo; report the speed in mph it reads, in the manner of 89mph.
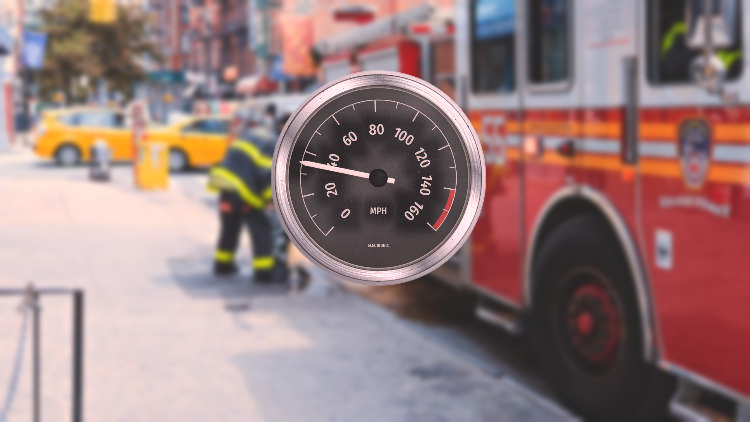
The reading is 35mph
